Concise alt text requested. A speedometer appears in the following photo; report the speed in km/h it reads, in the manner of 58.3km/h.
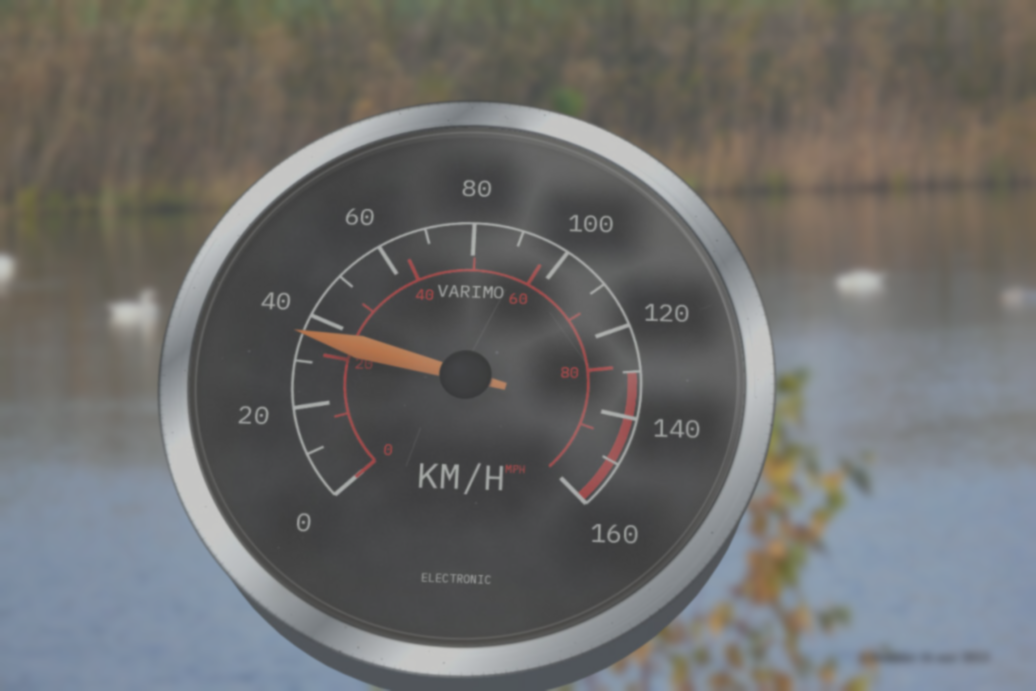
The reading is 35km/h
